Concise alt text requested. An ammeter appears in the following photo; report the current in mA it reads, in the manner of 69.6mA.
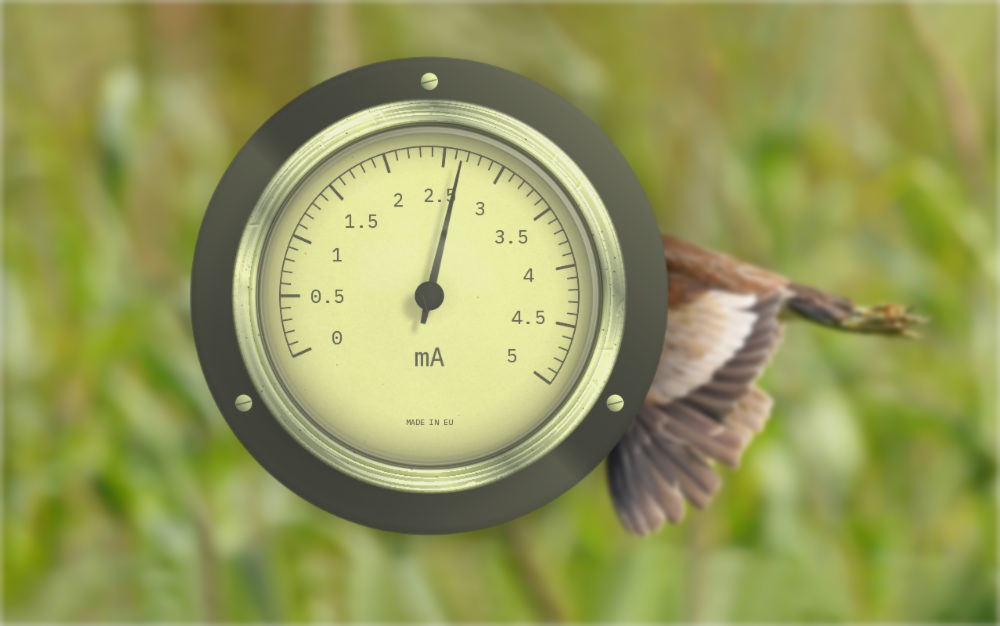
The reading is 2.65mA
